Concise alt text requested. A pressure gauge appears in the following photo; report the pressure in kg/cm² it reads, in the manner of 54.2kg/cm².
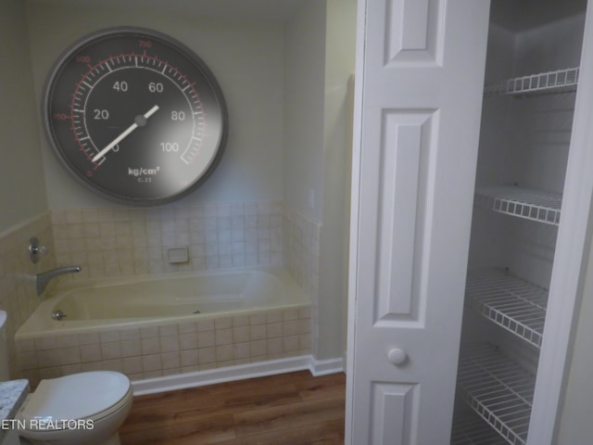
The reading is 2kg/cm²
